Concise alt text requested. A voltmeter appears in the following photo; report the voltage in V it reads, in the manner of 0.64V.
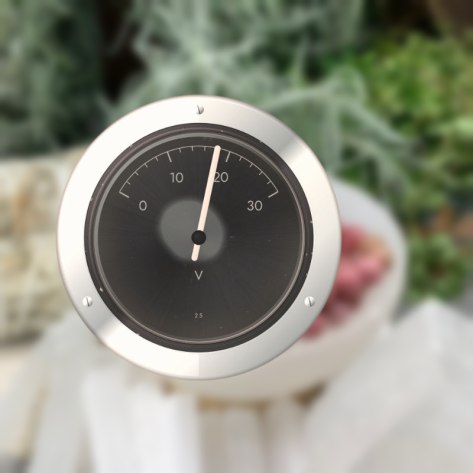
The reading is 18V
